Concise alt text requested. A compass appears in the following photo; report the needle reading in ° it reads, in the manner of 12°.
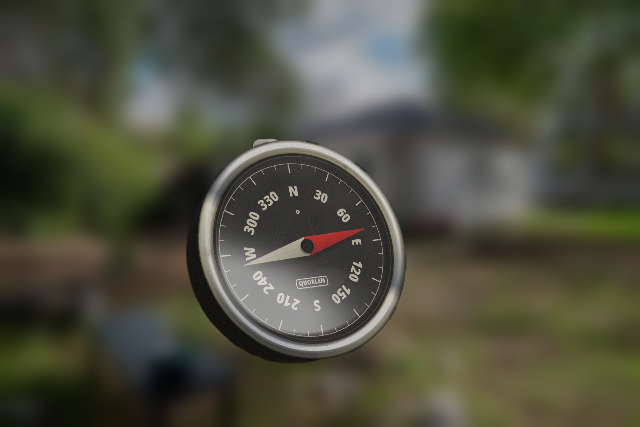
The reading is 80°
